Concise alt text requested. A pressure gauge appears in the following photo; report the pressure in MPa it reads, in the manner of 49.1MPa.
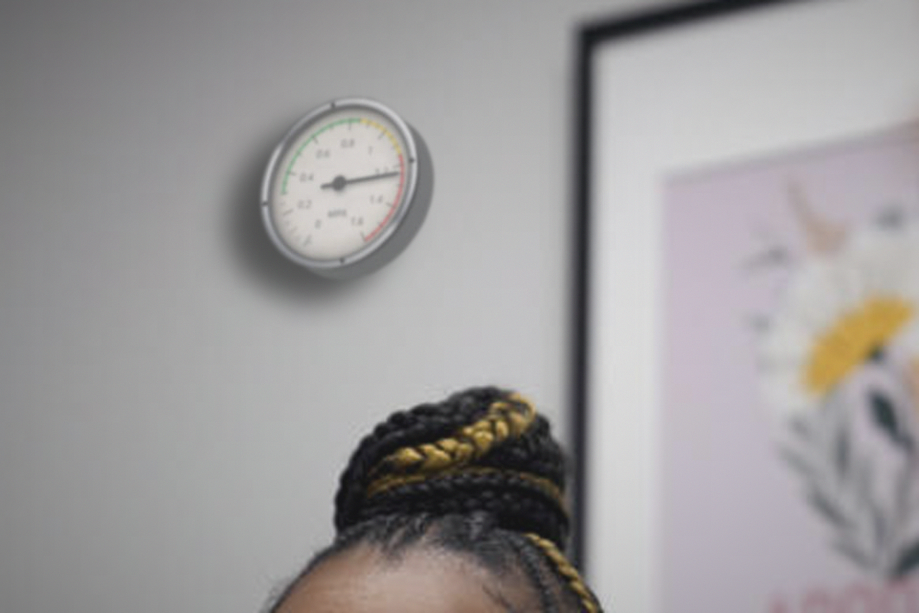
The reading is 1.25MPa
